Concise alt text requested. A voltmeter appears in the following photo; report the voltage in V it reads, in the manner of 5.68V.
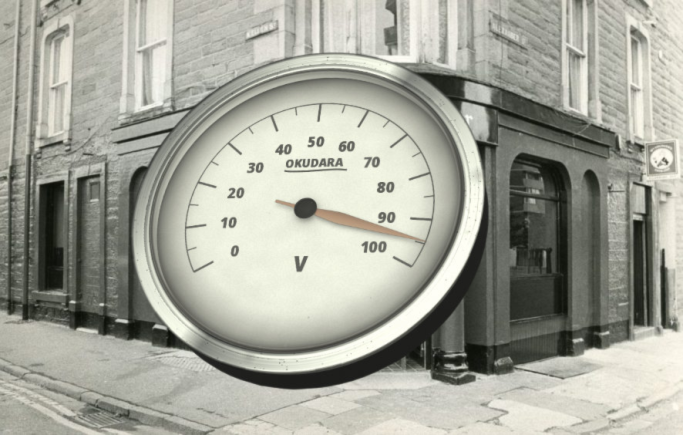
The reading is 95V
